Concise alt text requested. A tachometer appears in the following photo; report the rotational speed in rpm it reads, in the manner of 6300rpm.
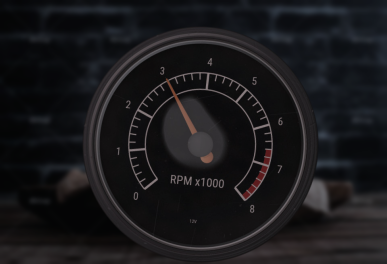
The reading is 3000rpm
